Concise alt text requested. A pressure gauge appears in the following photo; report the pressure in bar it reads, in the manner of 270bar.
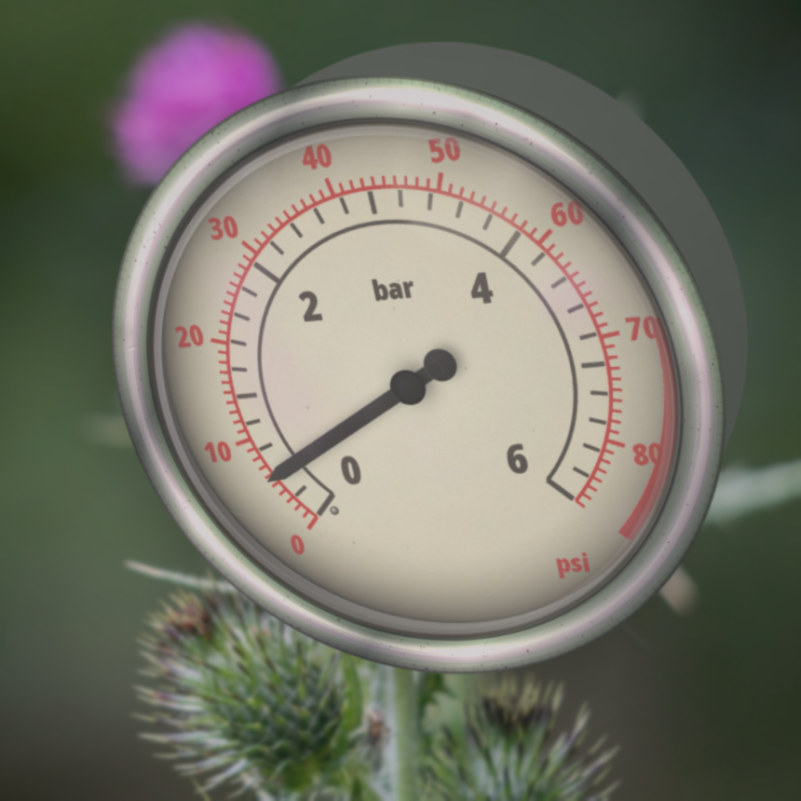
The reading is 0.4bar
